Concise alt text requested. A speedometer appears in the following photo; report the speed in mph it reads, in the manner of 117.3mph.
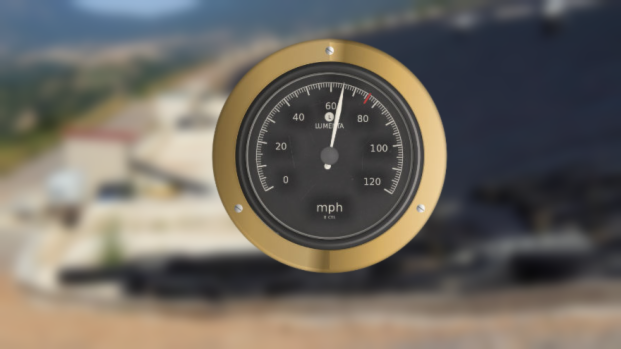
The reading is 65mph
